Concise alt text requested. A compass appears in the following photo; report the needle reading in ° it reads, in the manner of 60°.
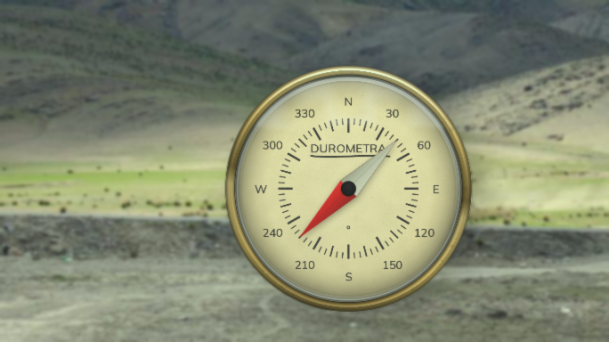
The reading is 225°
